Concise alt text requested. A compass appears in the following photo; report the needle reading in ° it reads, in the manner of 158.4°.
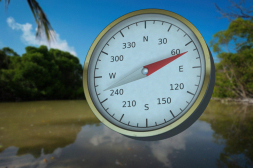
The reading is 70°
